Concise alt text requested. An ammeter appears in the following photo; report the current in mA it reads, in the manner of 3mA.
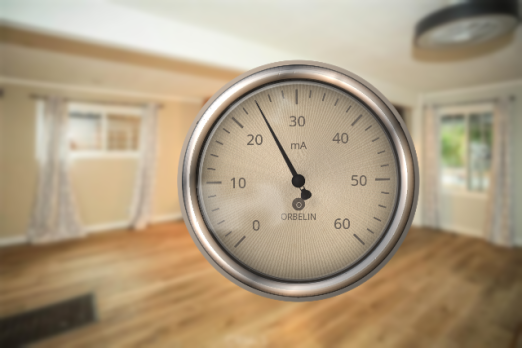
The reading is 24mA
